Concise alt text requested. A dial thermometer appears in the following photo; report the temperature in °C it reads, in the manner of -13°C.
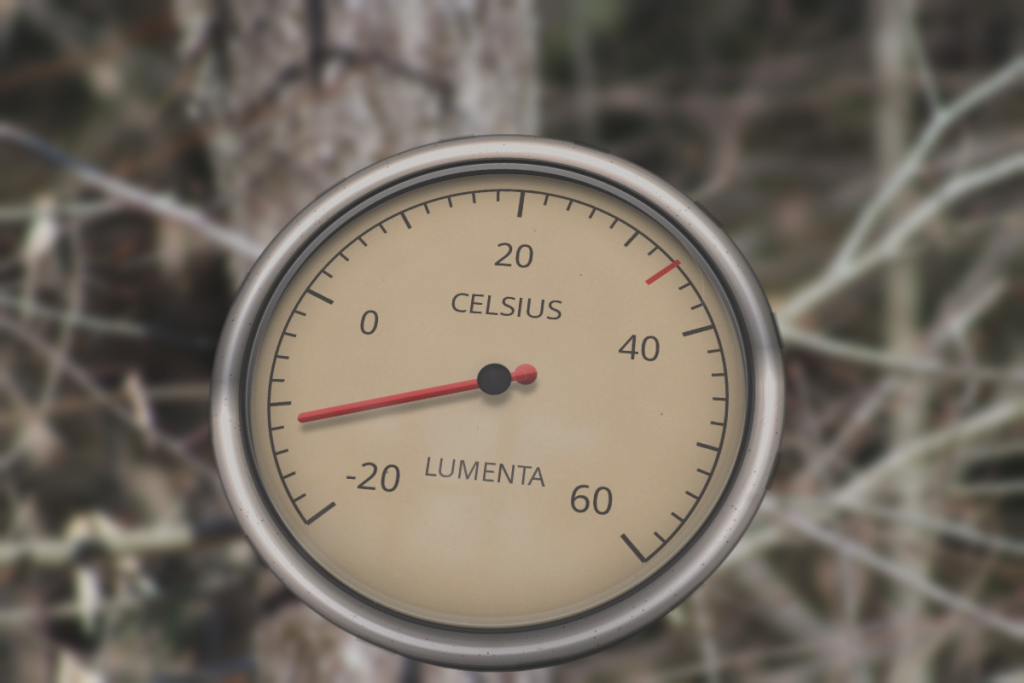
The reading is -12°C
